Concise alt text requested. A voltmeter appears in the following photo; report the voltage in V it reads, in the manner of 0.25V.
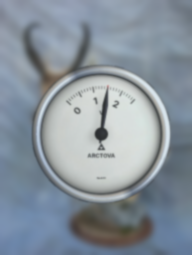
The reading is 1.5V
